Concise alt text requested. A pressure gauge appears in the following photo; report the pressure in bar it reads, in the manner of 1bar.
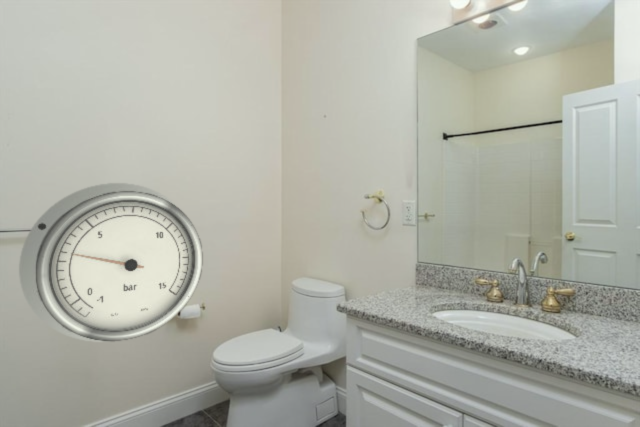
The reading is 3bar
